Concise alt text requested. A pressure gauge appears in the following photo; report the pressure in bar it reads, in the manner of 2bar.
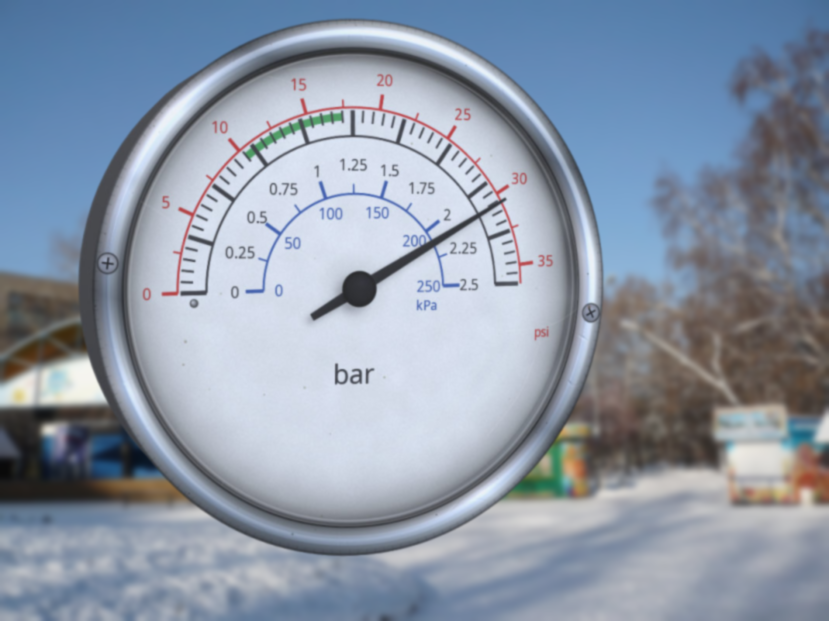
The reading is 2.1bar
